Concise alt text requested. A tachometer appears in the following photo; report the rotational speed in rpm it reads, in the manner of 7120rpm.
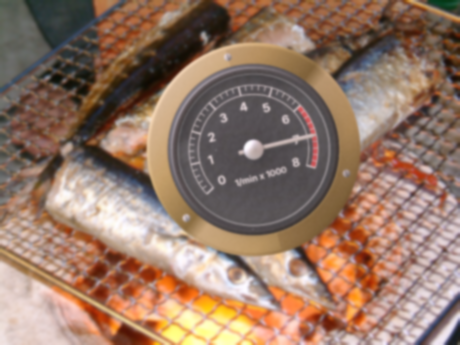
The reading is 7000rpm
